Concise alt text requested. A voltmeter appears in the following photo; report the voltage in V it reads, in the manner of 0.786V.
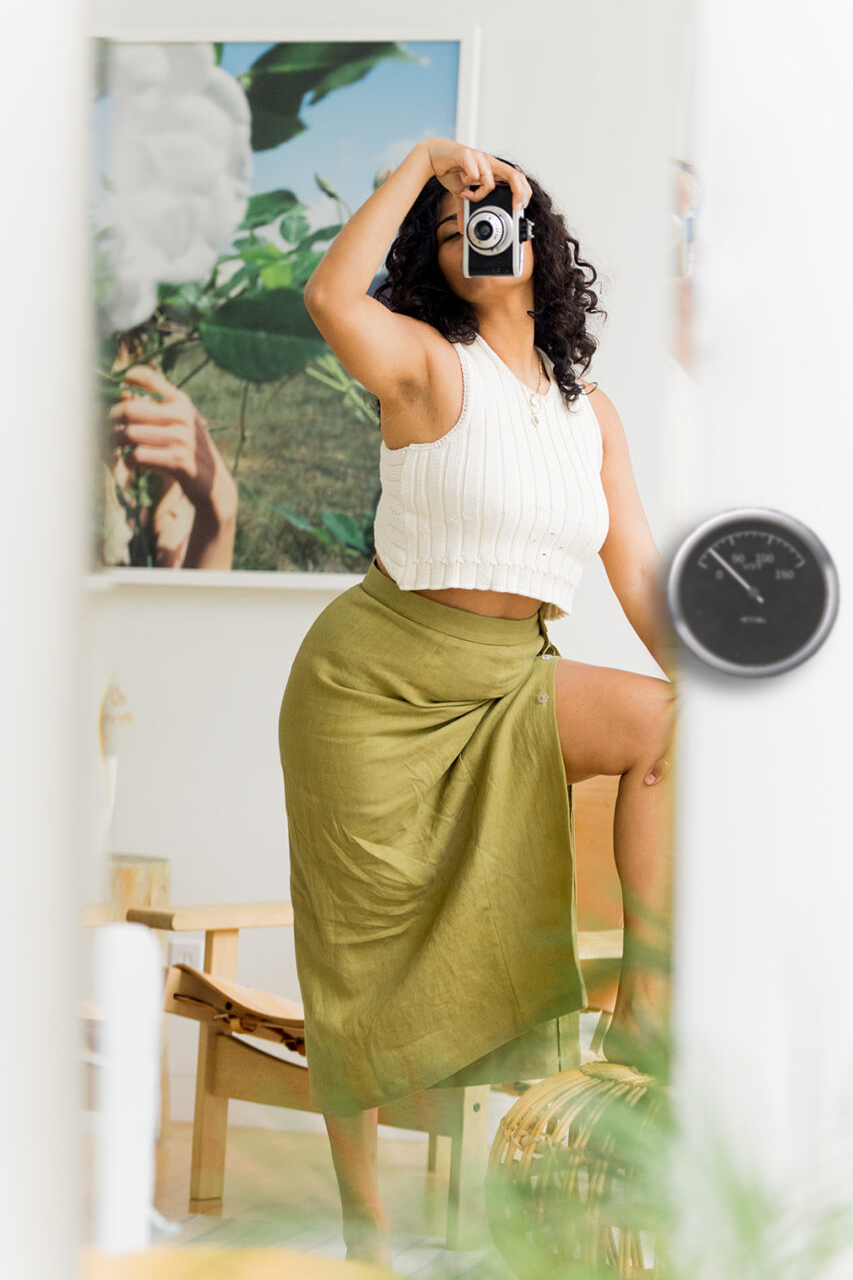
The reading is 20V
